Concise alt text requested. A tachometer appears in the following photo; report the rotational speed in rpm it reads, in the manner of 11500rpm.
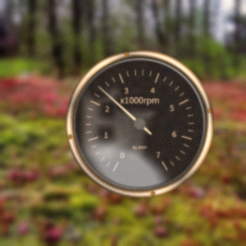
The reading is 2400rpm
